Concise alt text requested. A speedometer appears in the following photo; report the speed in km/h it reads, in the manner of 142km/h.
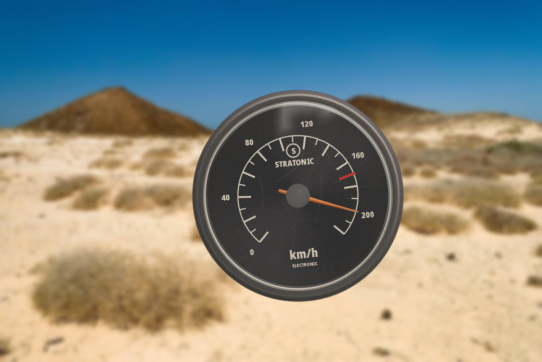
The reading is 200km/h
